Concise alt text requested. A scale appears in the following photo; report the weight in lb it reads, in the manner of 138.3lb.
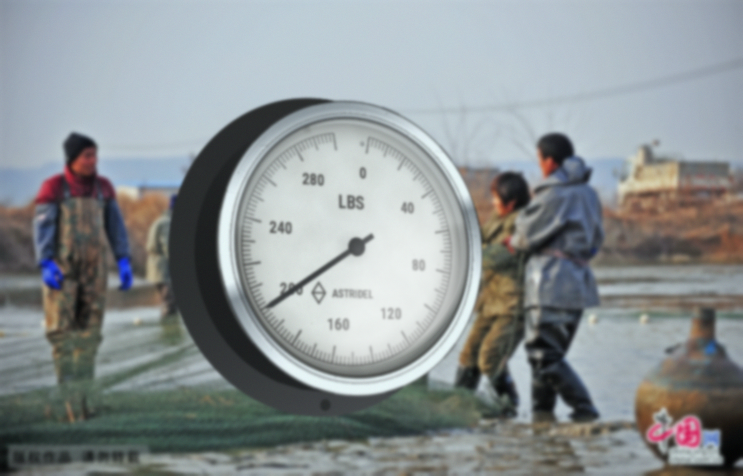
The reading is 200lb
